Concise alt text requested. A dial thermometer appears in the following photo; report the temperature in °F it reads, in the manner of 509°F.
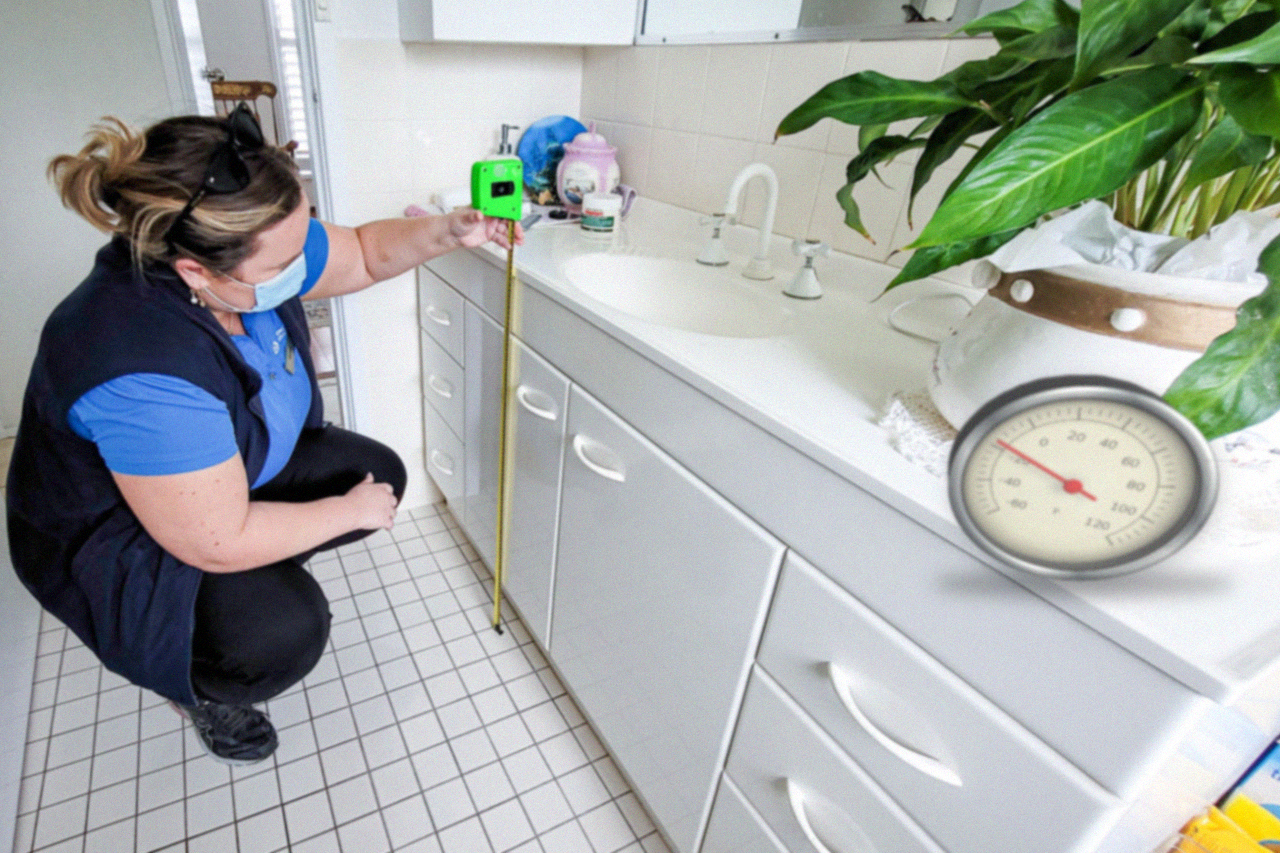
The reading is -16°F
